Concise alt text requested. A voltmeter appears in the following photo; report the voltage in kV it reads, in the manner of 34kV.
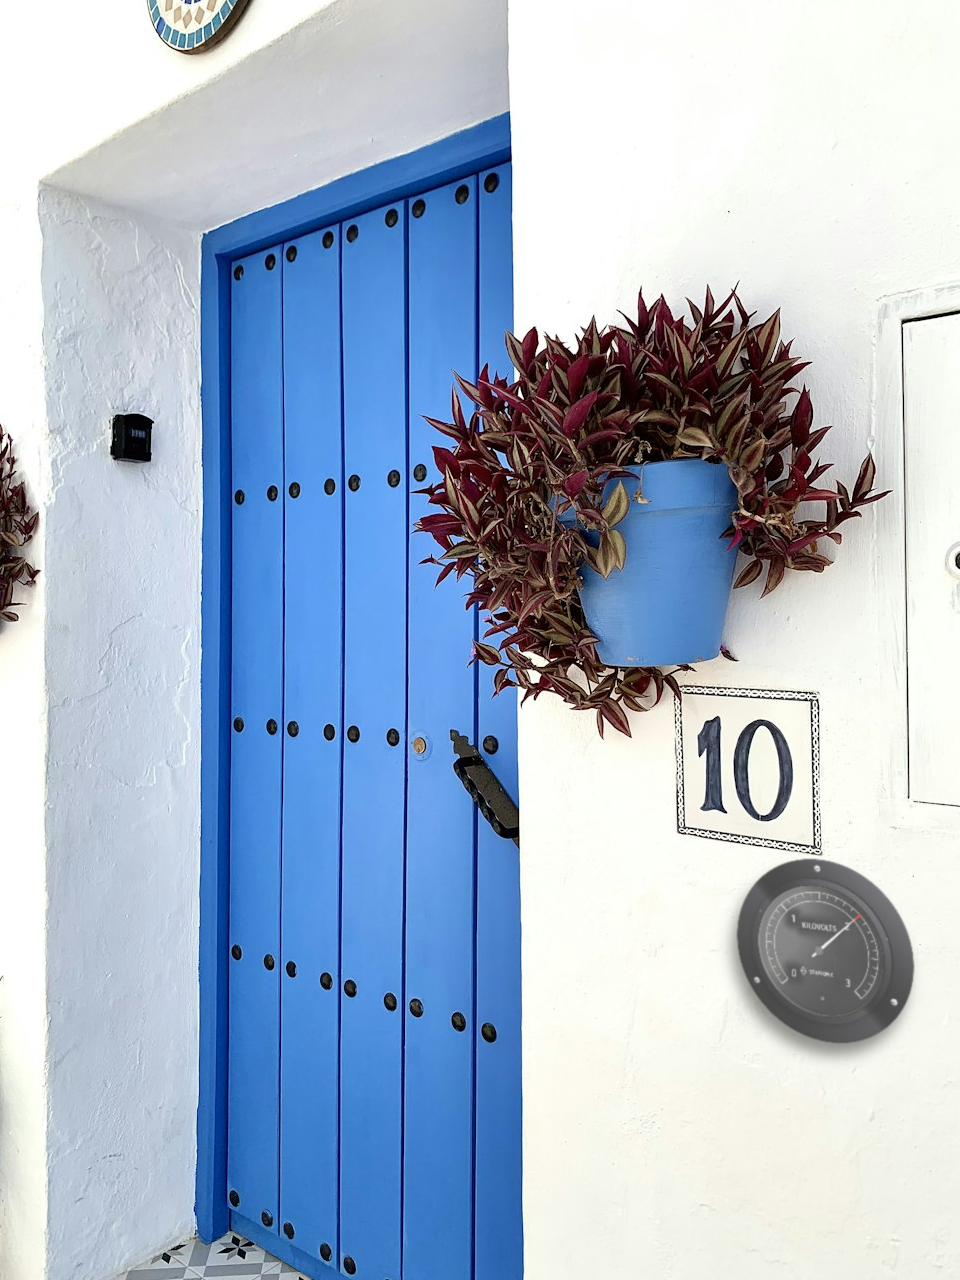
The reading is 2kV
